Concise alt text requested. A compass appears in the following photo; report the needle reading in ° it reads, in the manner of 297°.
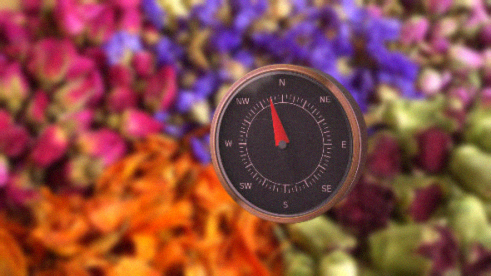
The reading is 345°
